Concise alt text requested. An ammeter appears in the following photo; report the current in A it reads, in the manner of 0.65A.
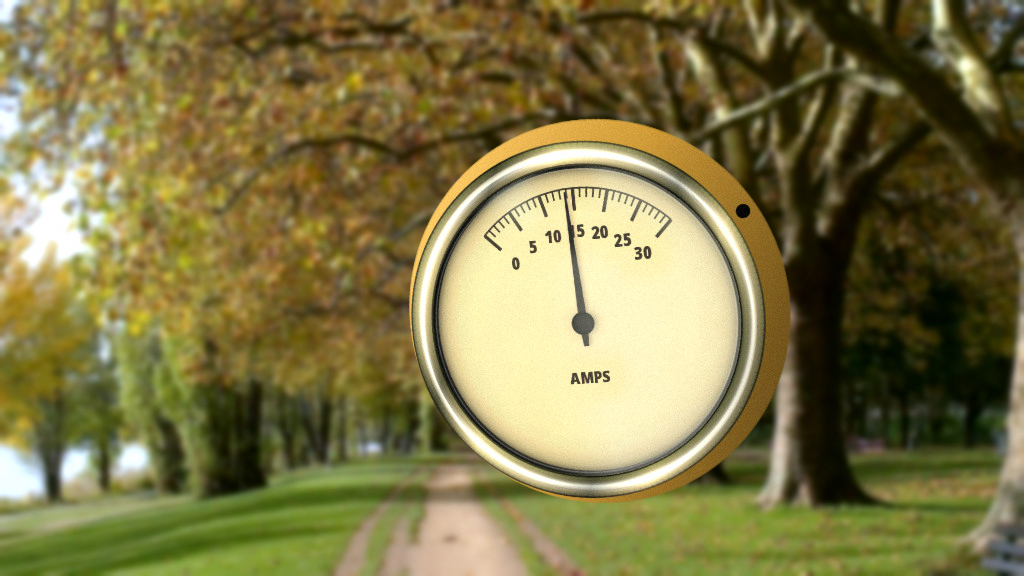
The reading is 14A
